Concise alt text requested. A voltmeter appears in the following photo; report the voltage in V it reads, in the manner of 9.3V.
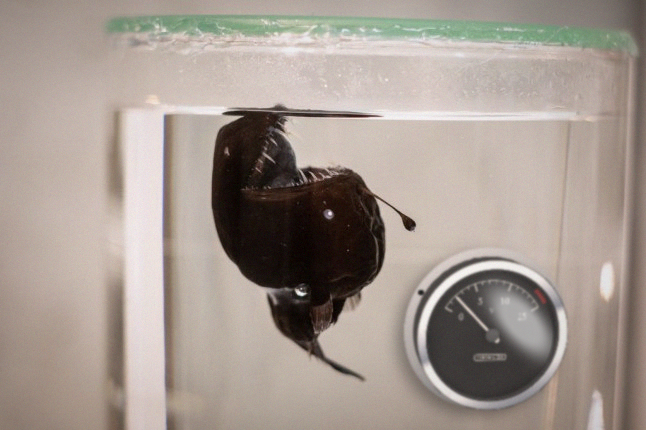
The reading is 2V
